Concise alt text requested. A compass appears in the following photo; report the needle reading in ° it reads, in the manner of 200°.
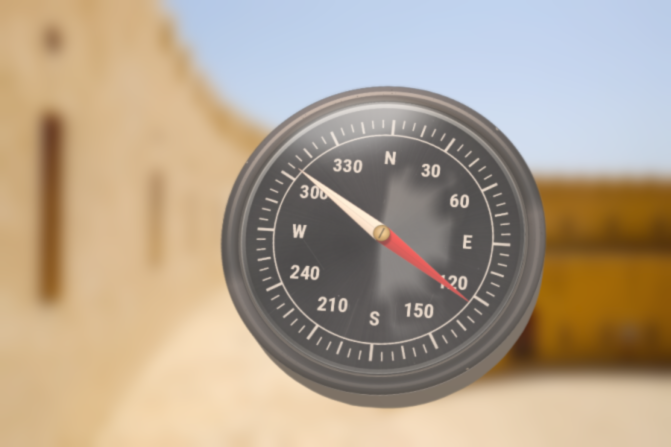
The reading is 125°
